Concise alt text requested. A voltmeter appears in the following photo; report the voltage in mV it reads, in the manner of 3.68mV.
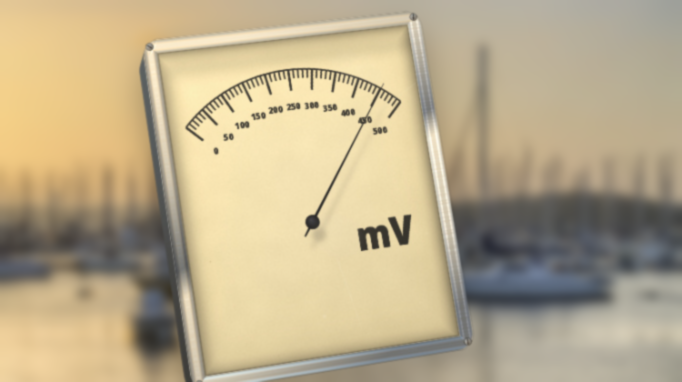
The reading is 450mV
